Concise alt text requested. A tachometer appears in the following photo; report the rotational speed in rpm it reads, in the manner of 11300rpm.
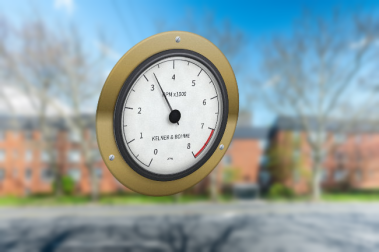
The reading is 3250rpm
